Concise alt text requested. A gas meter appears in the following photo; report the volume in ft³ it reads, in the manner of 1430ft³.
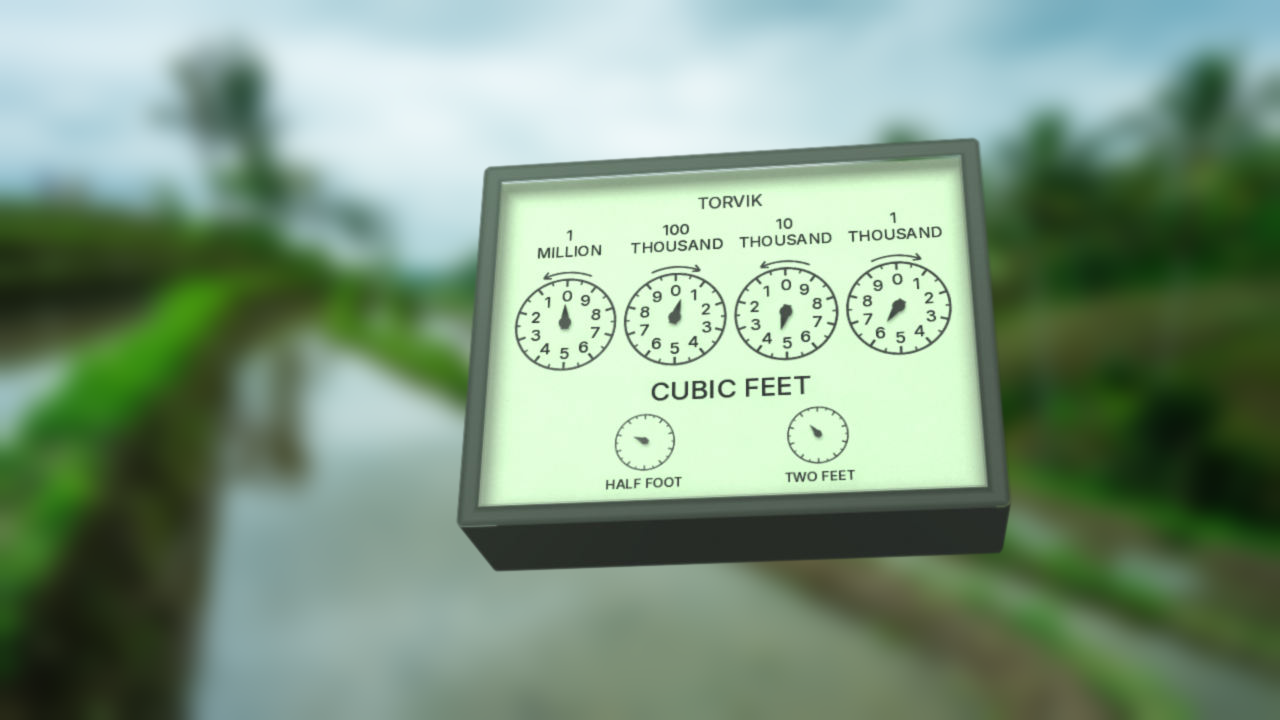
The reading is 4600ft³
